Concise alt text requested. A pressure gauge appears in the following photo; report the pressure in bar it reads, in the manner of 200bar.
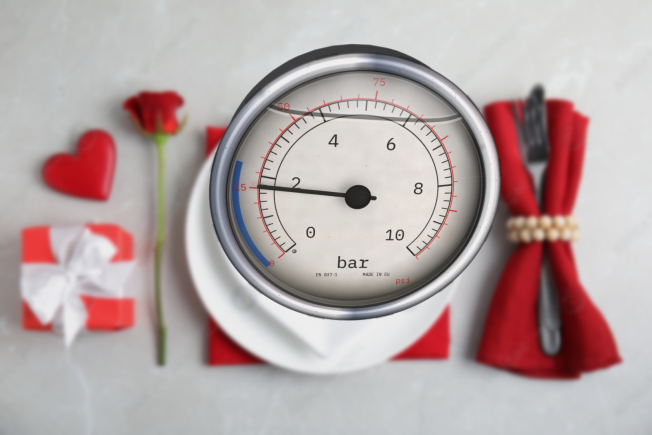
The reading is 1.8bar
